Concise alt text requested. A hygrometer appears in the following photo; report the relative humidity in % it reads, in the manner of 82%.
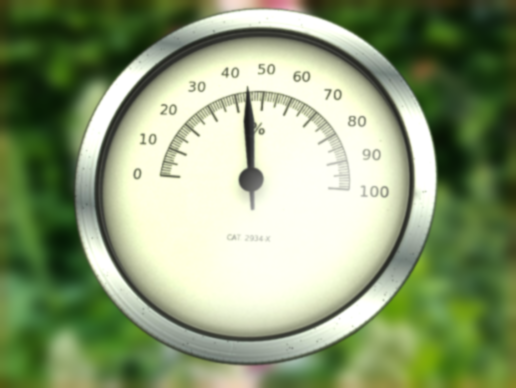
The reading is 45%
